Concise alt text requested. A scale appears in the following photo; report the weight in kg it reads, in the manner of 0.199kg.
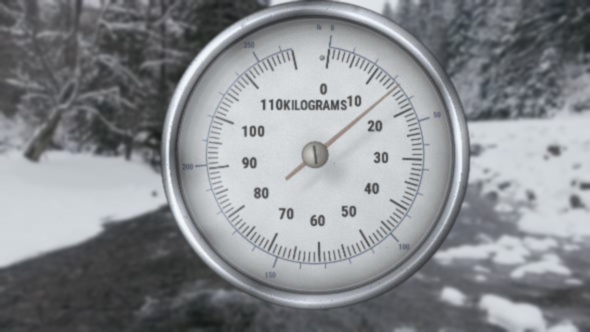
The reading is 15kg
